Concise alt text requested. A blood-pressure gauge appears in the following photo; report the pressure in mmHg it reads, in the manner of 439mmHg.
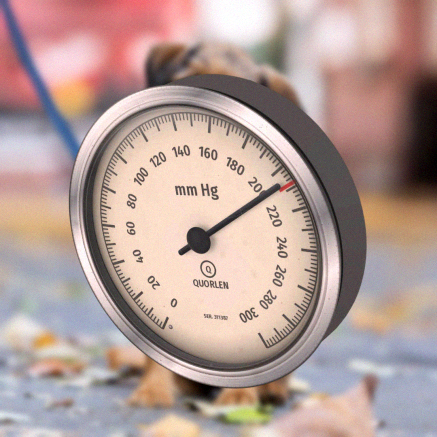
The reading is 206mmHg
